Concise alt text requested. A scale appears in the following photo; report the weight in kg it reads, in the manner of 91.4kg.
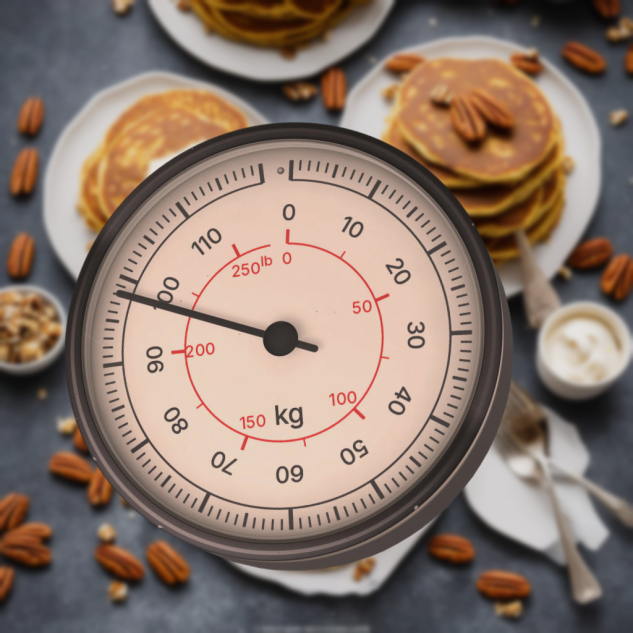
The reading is 98kg
